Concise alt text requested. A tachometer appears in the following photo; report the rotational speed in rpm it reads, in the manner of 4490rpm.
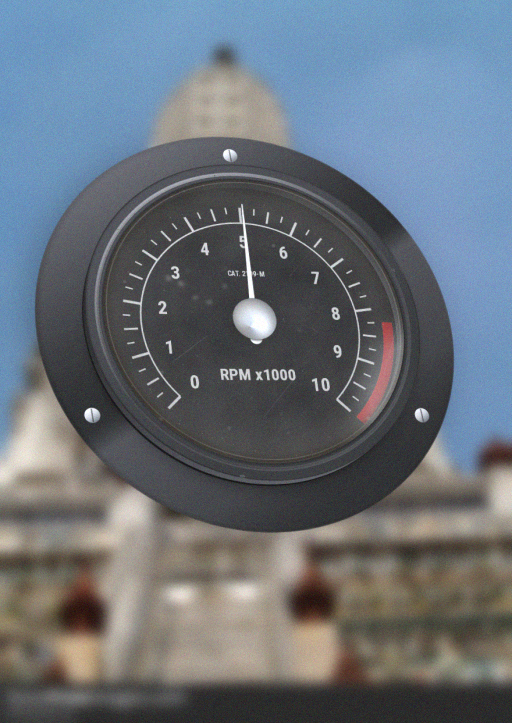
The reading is 5000rpm
